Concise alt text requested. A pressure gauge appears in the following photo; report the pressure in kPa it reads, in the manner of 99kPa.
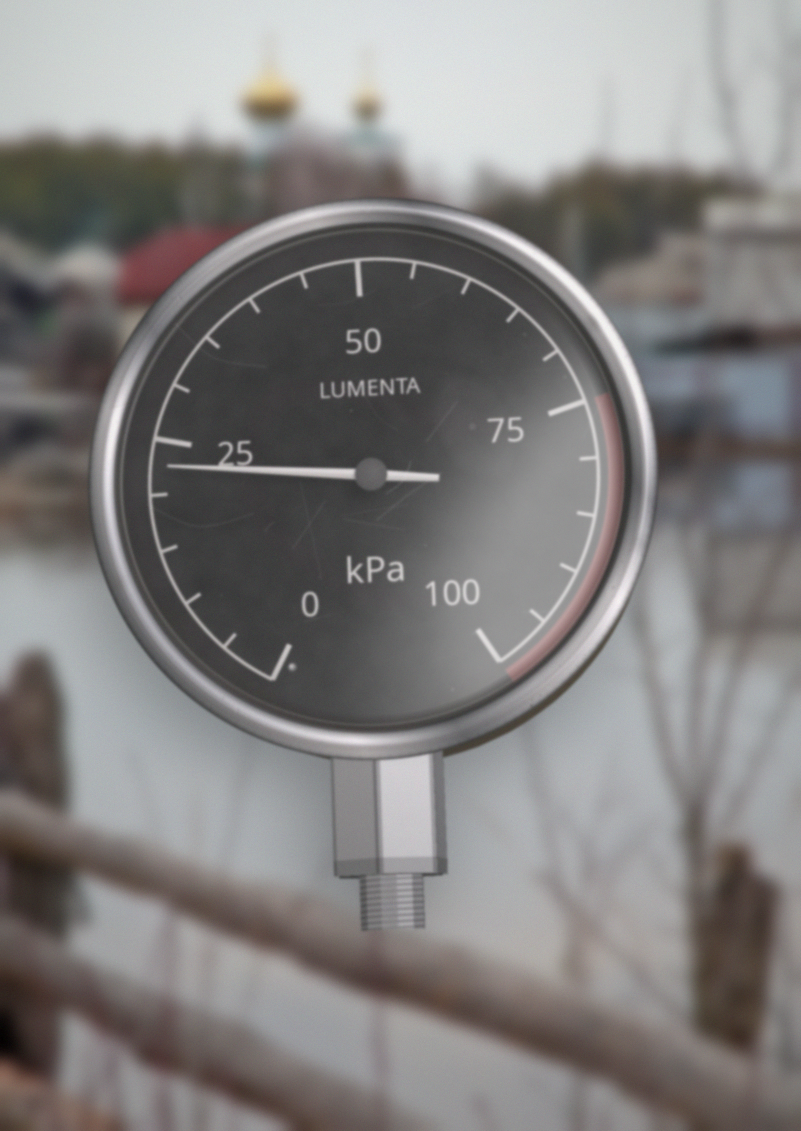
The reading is 22.5kPa
